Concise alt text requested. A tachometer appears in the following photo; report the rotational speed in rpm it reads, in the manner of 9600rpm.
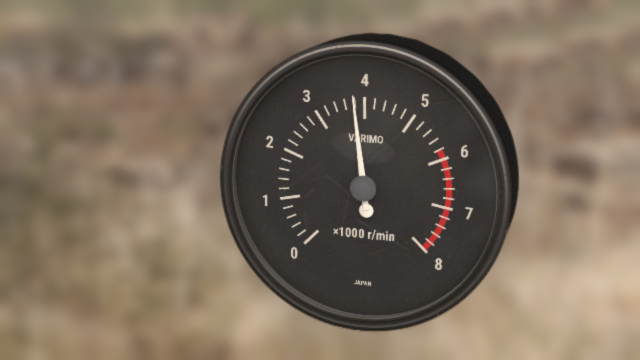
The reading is 3800rpm
